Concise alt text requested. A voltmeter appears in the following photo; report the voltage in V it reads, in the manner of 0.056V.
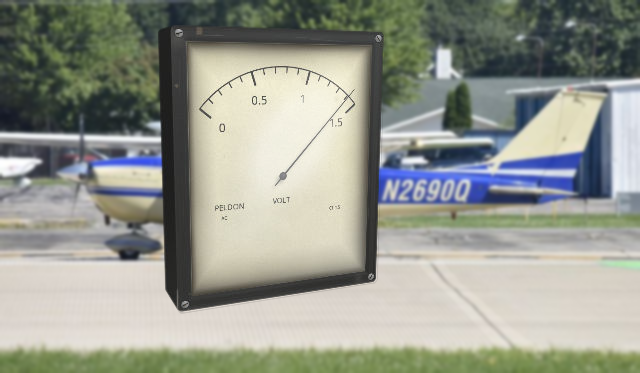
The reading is 1.4V
